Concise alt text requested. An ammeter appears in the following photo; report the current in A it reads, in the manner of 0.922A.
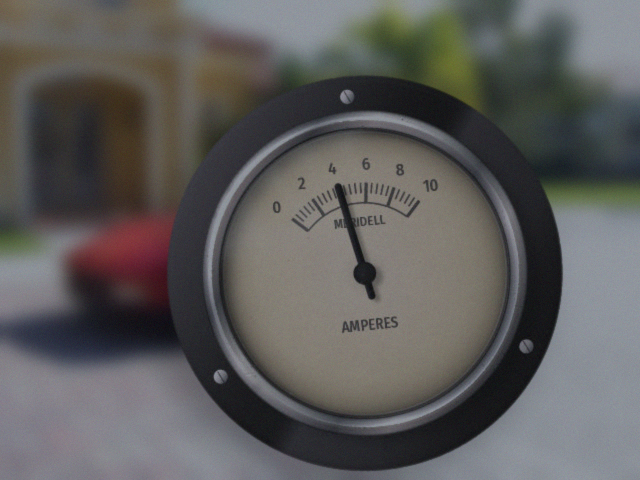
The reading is 4A
